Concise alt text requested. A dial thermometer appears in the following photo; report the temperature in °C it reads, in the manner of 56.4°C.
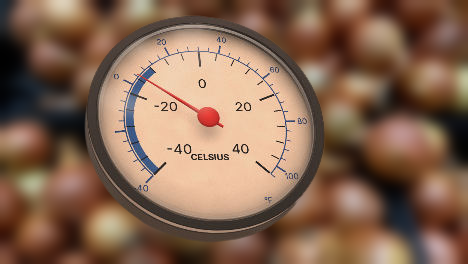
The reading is -16°C
